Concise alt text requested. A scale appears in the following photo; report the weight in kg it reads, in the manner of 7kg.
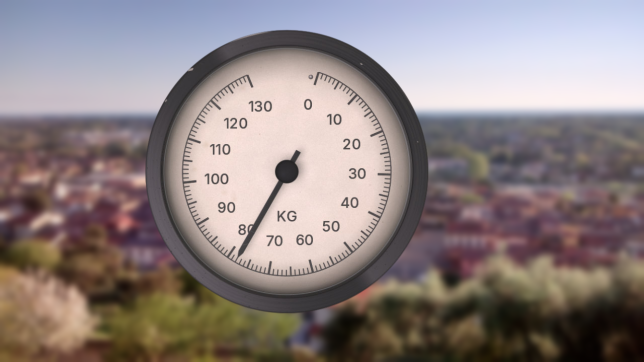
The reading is 78kg
